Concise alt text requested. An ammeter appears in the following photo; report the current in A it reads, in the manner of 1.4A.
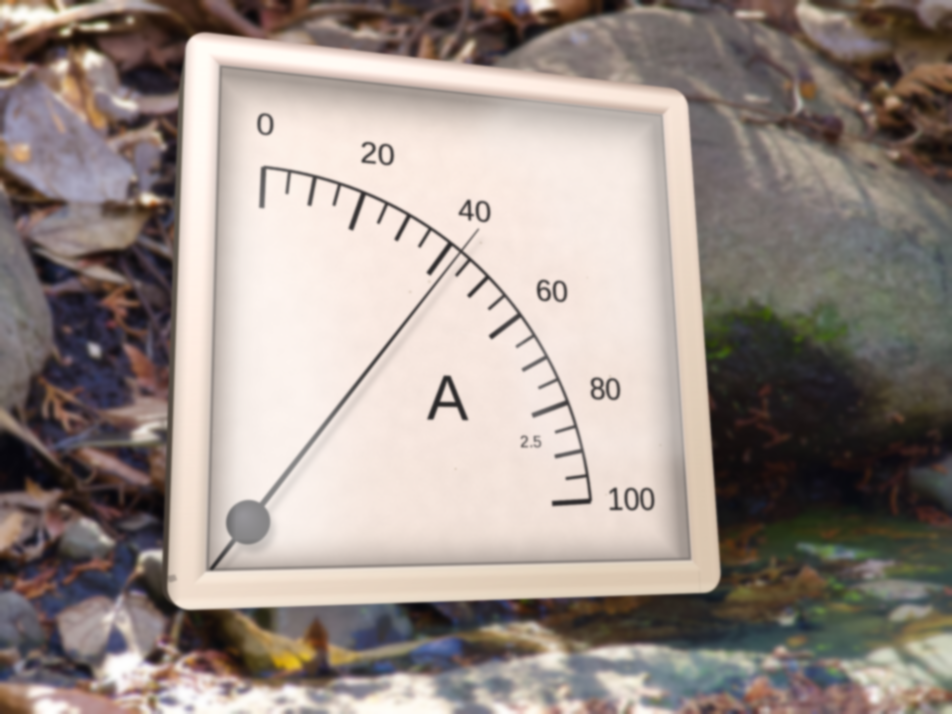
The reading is 42.5A
